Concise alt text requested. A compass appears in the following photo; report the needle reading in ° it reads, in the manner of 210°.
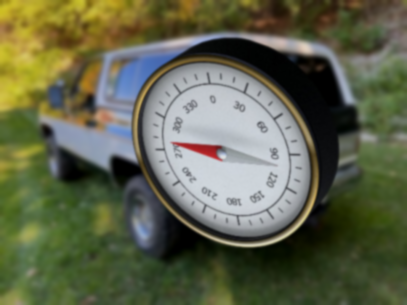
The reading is 280°
